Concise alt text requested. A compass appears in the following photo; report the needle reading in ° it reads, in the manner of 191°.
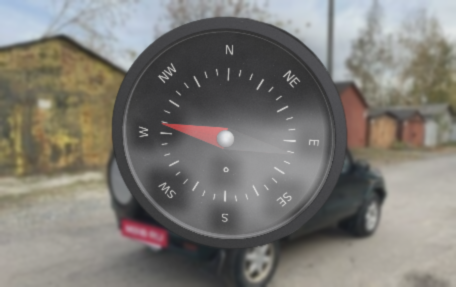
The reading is 280°
